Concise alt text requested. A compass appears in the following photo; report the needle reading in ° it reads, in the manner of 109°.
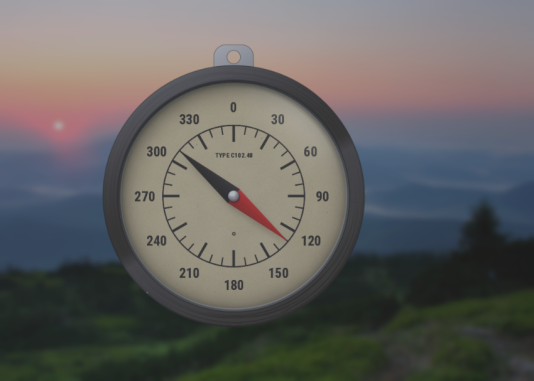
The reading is 130°
